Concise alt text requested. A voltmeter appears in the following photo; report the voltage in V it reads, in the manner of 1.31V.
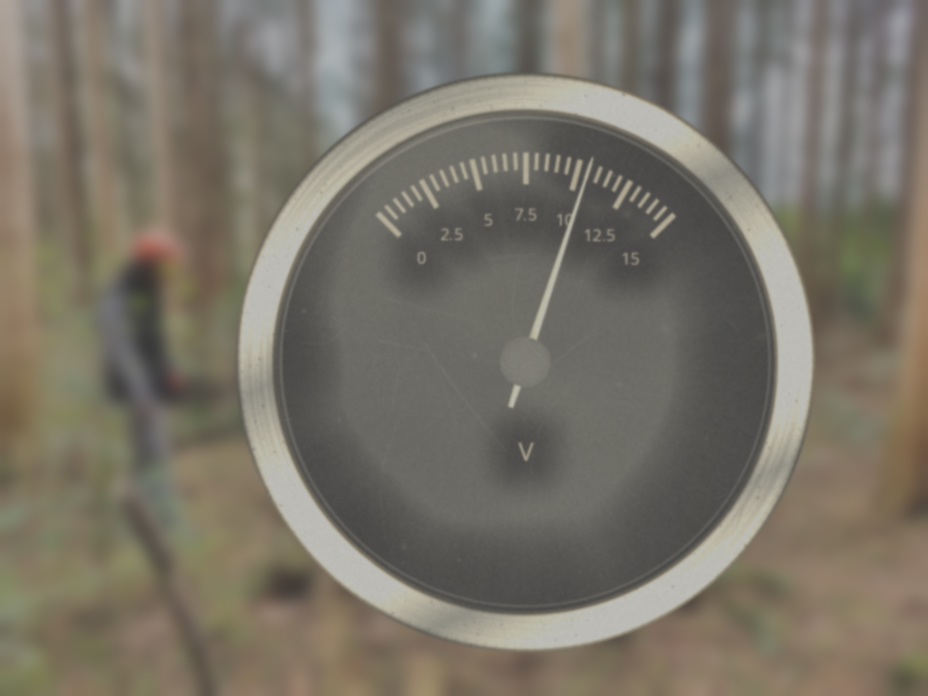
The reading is 10.5V
